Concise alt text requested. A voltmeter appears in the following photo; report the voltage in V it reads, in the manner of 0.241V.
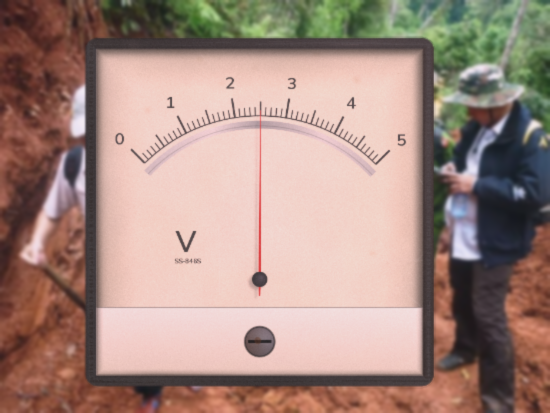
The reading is 2.5V
